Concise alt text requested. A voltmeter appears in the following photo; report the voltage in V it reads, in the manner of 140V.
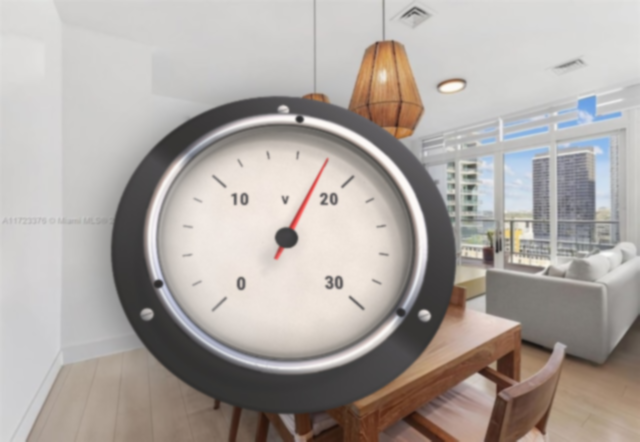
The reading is 18V
